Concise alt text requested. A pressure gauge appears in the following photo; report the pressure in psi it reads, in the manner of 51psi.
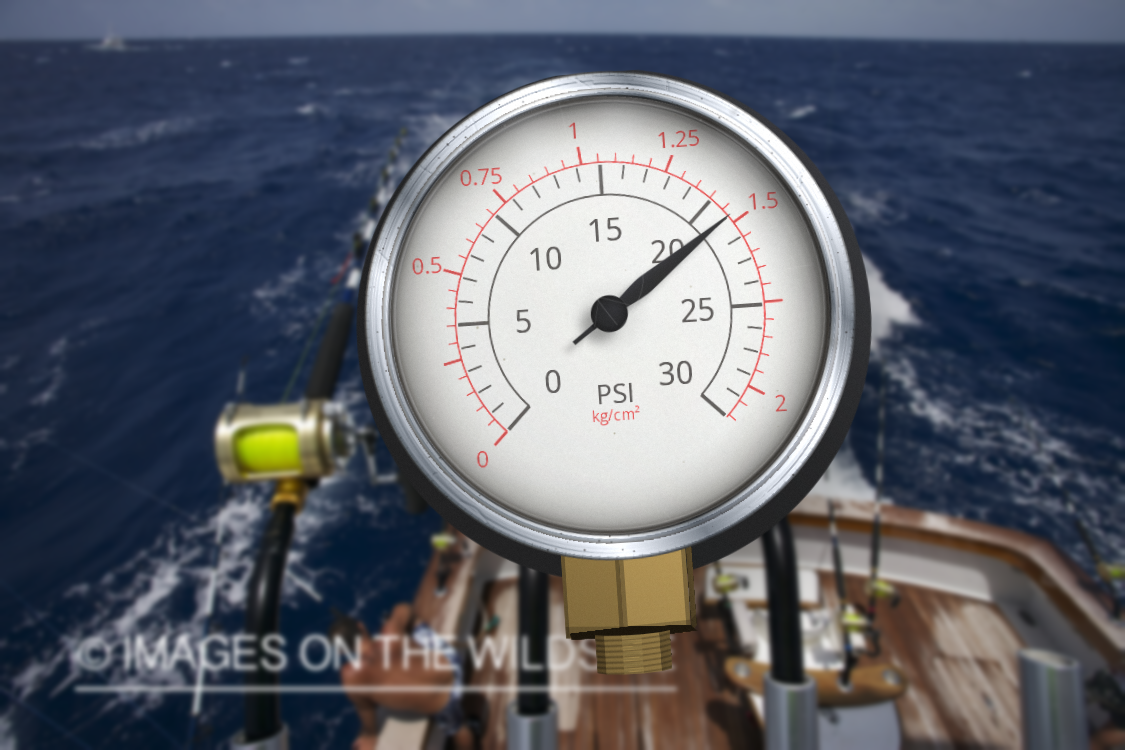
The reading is 21psi
